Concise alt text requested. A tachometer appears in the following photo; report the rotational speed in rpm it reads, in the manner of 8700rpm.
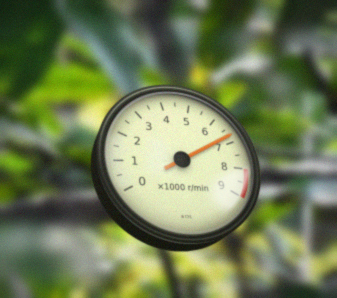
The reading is 6750rpm
